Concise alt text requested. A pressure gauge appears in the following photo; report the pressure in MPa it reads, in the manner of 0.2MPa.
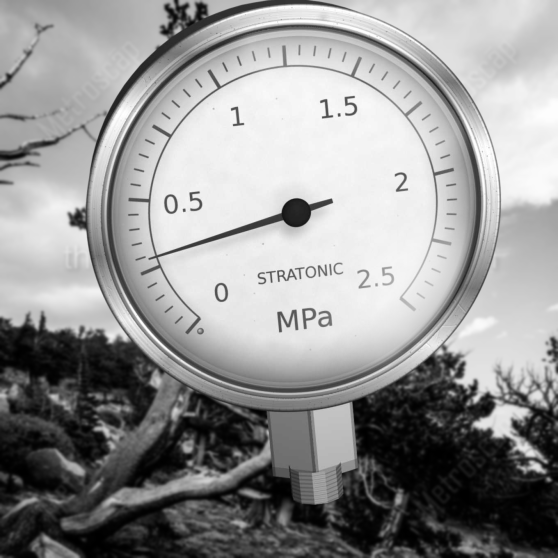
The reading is 0.3MPa
